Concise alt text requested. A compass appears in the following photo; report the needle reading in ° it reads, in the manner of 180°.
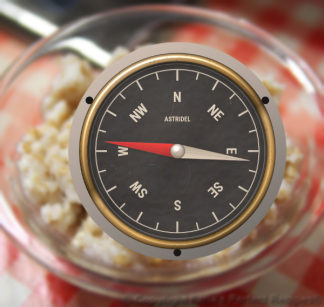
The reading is 277.5°
